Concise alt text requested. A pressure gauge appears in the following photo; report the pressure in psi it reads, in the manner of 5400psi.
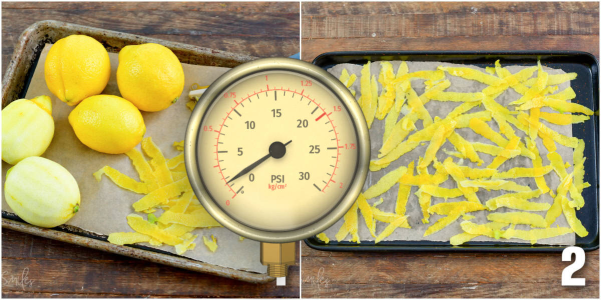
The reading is 1.5psi
